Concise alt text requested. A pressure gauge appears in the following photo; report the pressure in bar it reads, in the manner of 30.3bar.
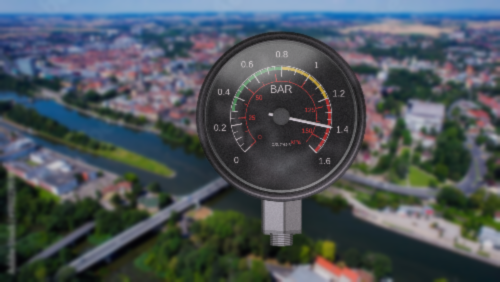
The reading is 1.4bar
